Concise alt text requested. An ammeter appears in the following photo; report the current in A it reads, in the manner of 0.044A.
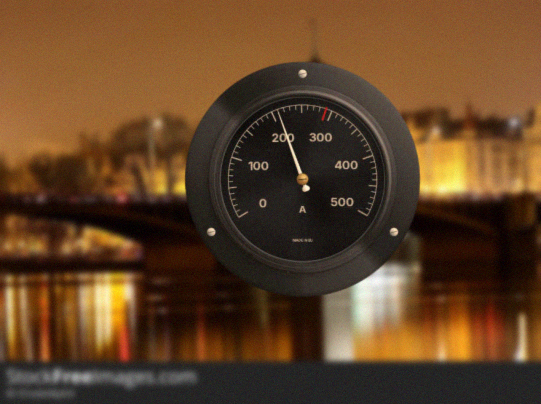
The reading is 210A
